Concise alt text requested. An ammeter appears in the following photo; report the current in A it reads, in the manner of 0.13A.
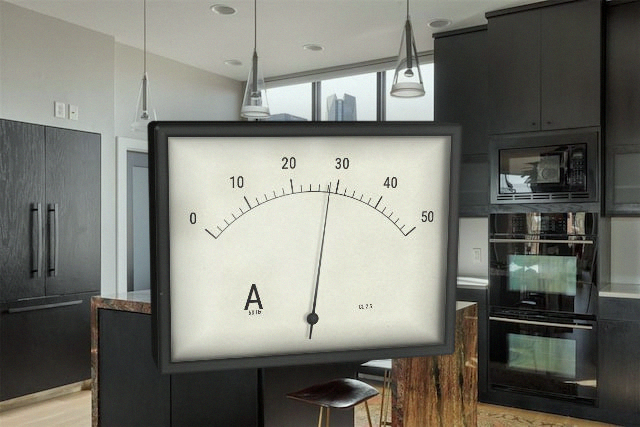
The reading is 28A
